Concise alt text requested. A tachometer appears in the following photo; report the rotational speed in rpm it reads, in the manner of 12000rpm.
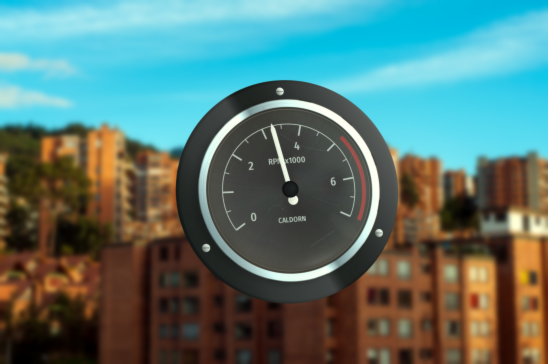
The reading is 3250rpm
